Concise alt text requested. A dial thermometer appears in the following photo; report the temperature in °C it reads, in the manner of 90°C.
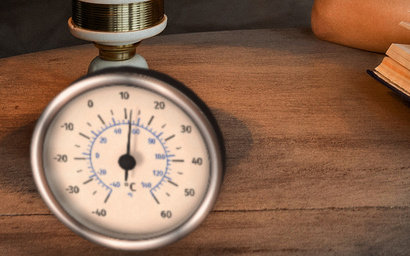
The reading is 12.5°C
